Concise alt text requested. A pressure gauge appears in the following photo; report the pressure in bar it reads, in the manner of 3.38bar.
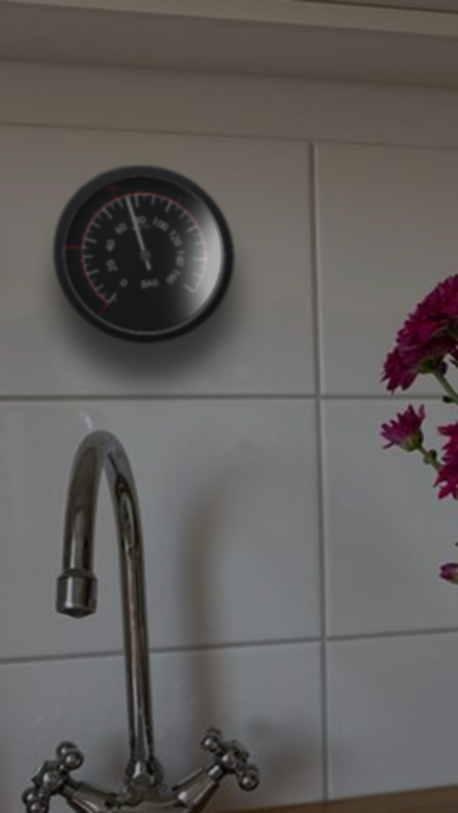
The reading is 75bar
